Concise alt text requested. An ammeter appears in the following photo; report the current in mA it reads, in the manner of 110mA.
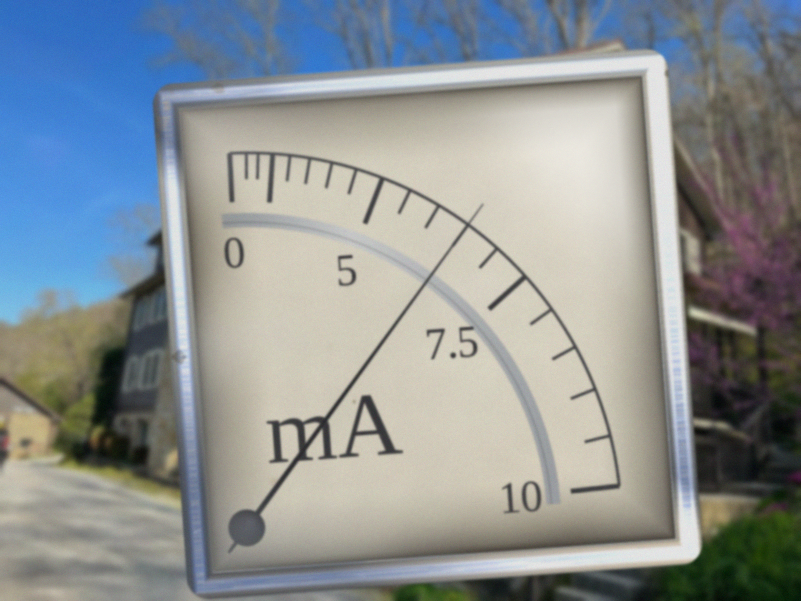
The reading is 6.5mA
